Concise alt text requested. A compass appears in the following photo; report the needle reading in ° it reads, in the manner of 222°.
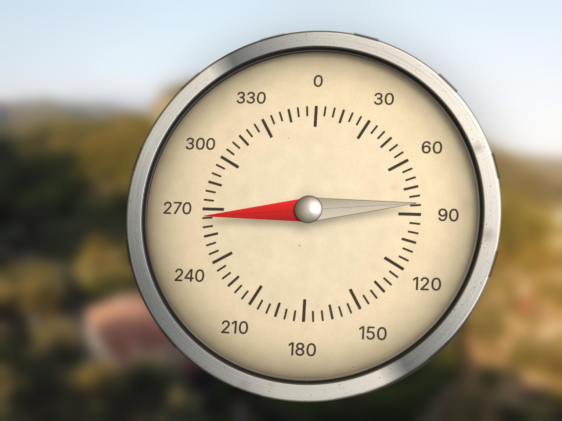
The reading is 265°
